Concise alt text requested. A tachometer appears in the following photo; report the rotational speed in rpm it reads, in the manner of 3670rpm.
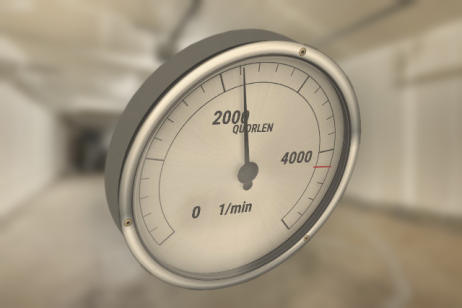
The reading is 2200rpm
